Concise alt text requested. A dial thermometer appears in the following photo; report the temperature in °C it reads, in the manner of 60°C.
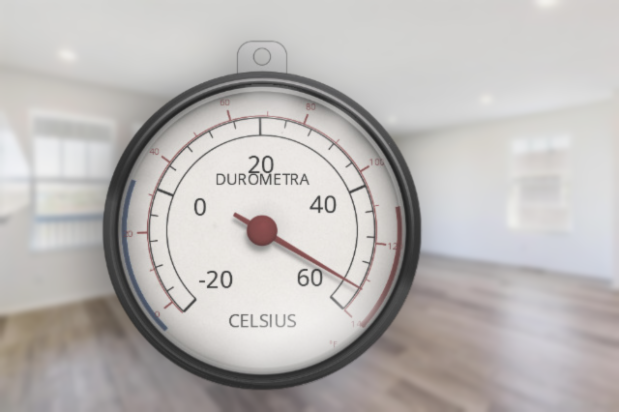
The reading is 56°C
